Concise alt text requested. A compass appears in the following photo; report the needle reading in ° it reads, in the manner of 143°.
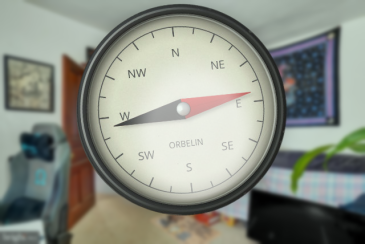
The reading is 82.5°
